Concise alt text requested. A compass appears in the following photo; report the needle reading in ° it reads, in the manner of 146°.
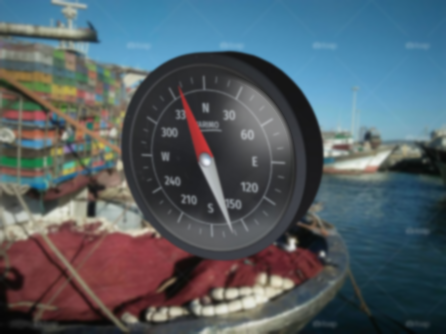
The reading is 340°
